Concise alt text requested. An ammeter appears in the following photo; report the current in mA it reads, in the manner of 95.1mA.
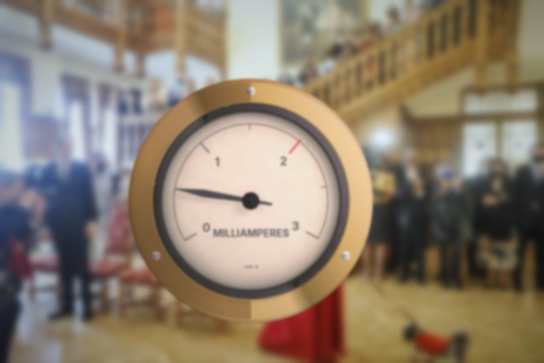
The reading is 0.5mA
